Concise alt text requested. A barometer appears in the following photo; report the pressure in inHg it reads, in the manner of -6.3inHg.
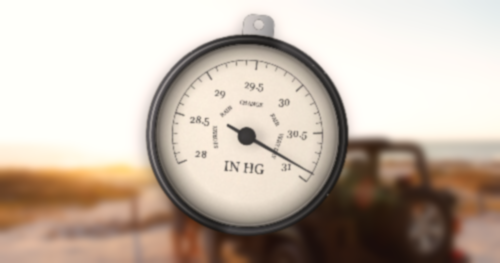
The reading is 30.9inHg
